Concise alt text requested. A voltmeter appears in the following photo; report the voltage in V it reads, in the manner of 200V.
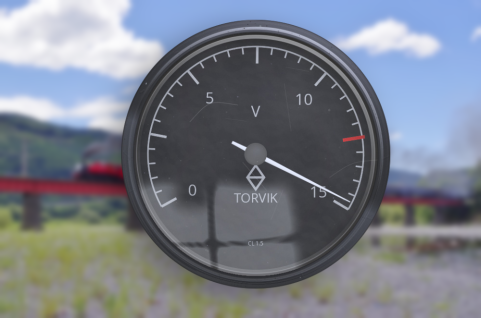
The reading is 14.75V
